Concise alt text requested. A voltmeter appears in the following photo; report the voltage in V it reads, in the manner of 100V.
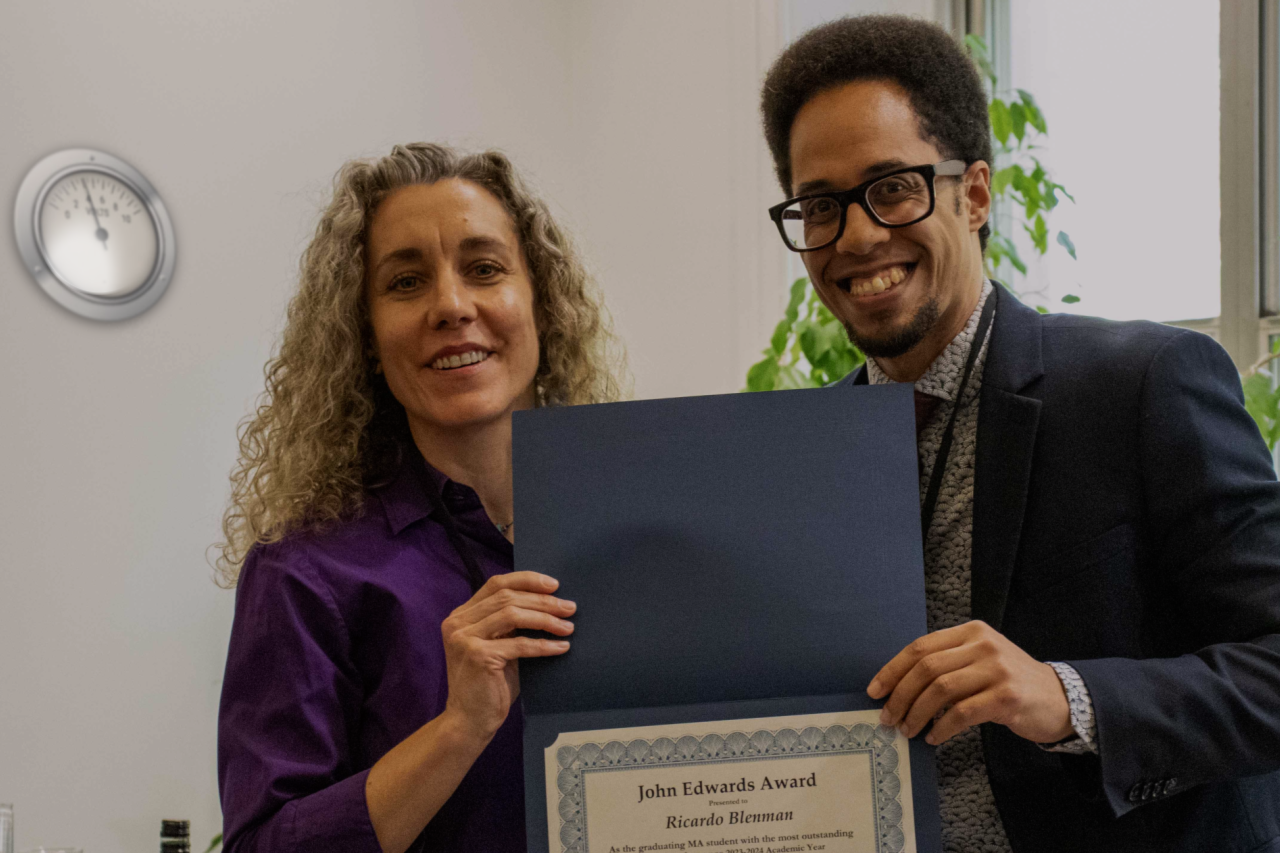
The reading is 4V
